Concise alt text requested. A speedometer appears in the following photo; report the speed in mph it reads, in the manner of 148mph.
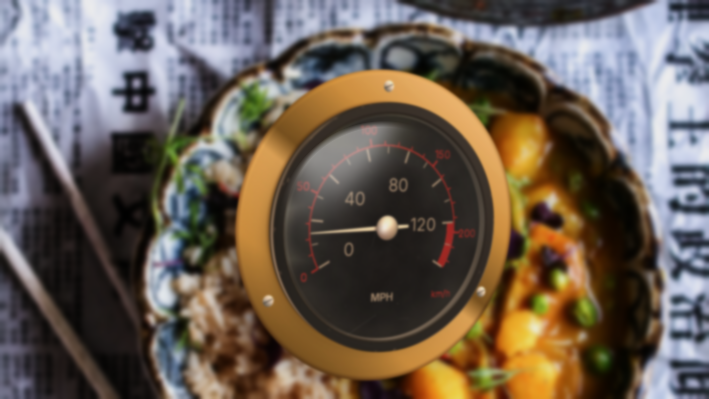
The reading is 15mph
